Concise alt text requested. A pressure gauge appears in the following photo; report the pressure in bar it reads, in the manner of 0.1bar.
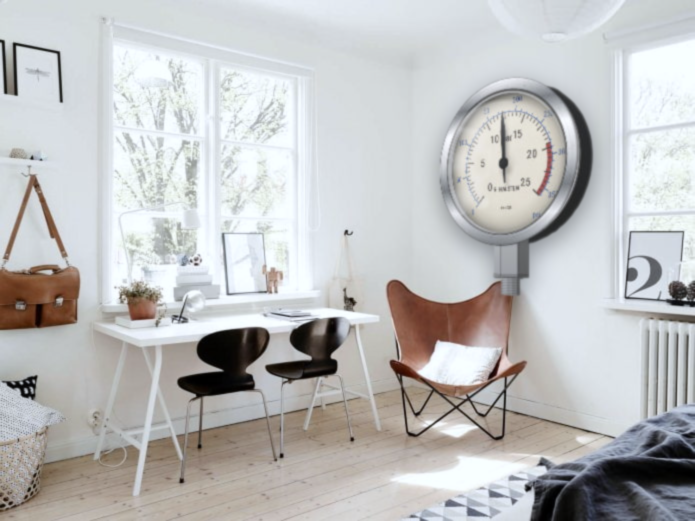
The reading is 12.5bar
